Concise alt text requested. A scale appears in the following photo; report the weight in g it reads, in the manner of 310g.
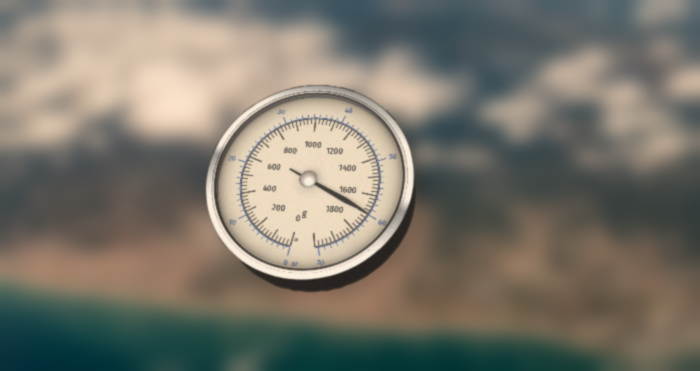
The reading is 1700g
